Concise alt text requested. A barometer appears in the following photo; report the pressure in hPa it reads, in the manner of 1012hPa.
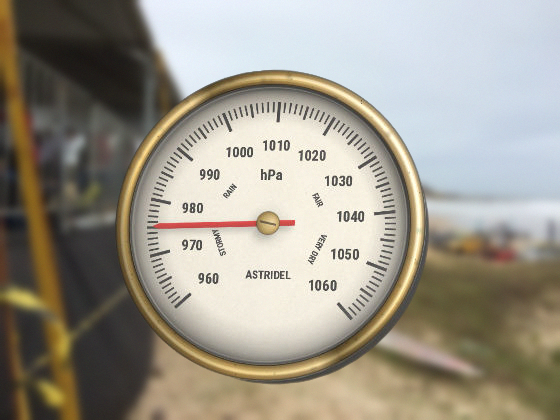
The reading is 975hPa
